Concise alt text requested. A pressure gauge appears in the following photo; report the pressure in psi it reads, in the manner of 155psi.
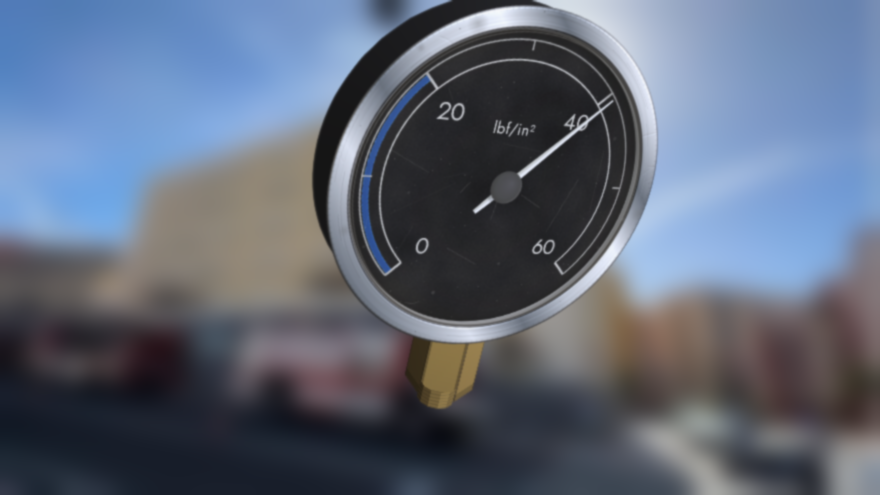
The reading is 40psi
